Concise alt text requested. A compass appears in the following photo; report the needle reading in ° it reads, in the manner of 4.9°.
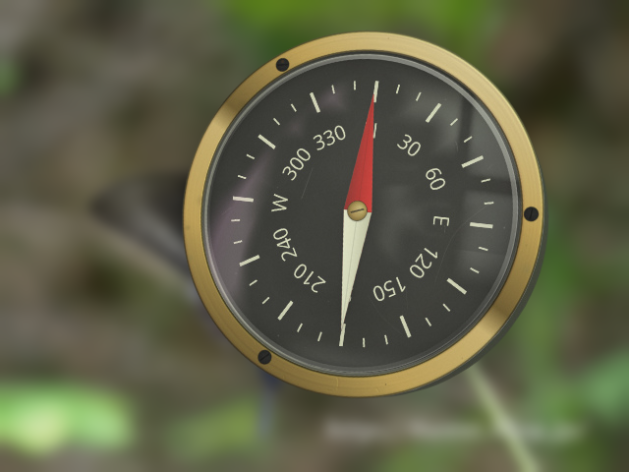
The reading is 0°
